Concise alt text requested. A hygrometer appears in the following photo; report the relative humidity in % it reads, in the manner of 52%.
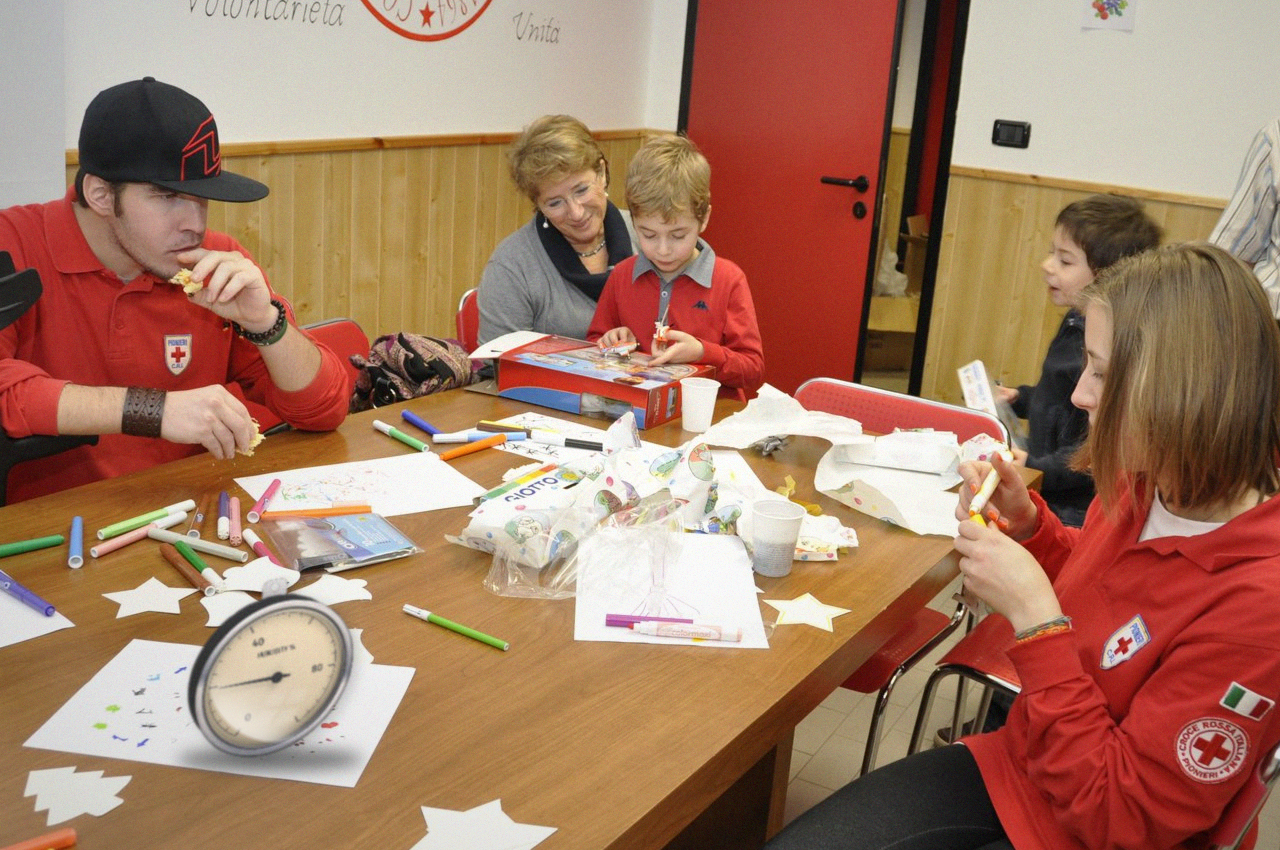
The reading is 20%
